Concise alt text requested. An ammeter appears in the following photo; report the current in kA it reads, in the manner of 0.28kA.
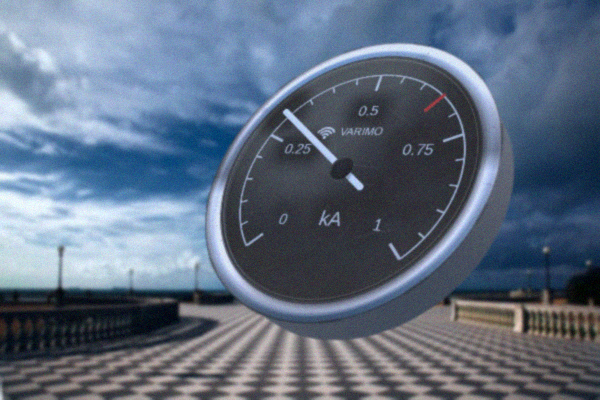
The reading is 0.3kA
